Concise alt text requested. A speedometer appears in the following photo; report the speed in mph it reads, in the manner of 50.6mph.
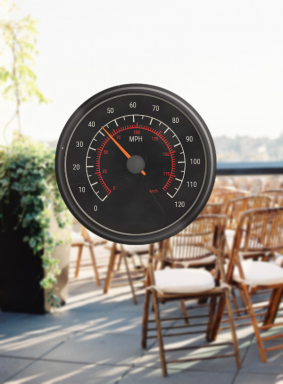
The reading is 42.5mph
